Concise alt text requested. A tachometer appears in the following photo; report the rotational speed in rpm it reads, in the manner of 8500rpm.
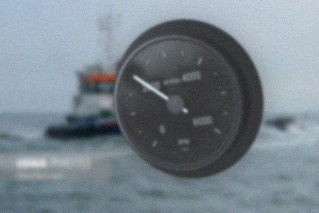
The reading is 2000rpm
